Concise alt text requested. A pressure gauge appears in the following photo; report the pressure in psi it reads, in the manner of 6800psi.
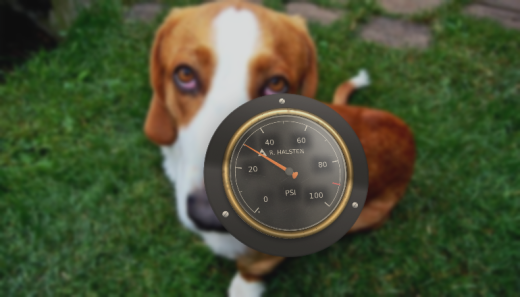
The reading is 30psi
